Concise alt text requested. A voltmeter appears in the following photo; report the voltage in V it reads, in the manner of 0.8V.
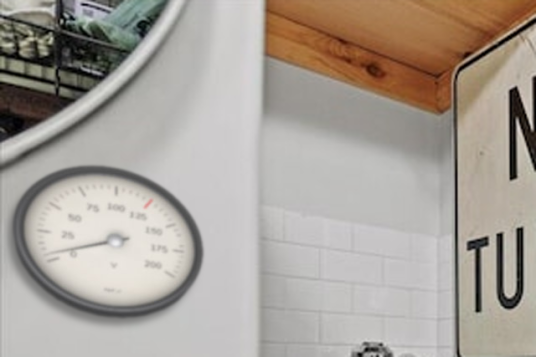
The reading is 5V
